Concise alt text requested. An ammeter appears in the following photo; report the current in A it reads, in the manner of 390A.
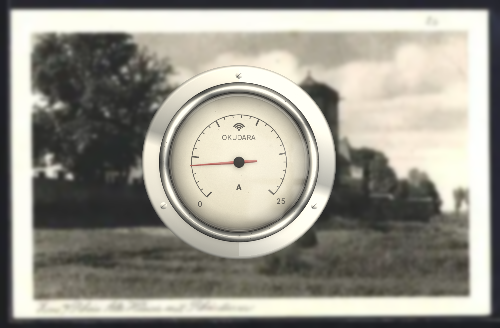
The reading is 4A
